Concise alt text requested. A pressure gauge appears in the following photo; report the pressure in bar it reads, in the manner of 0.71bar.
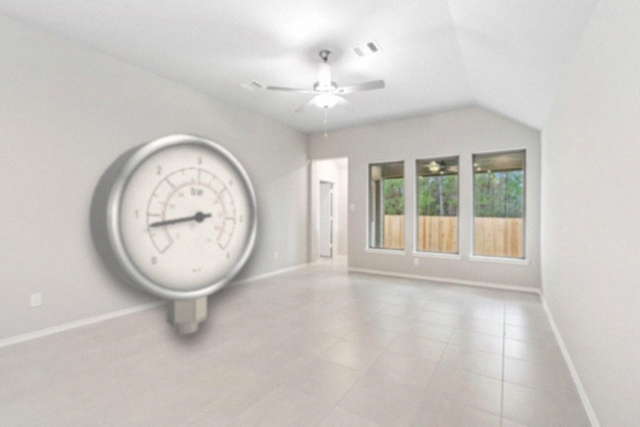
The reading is 0.75bar
